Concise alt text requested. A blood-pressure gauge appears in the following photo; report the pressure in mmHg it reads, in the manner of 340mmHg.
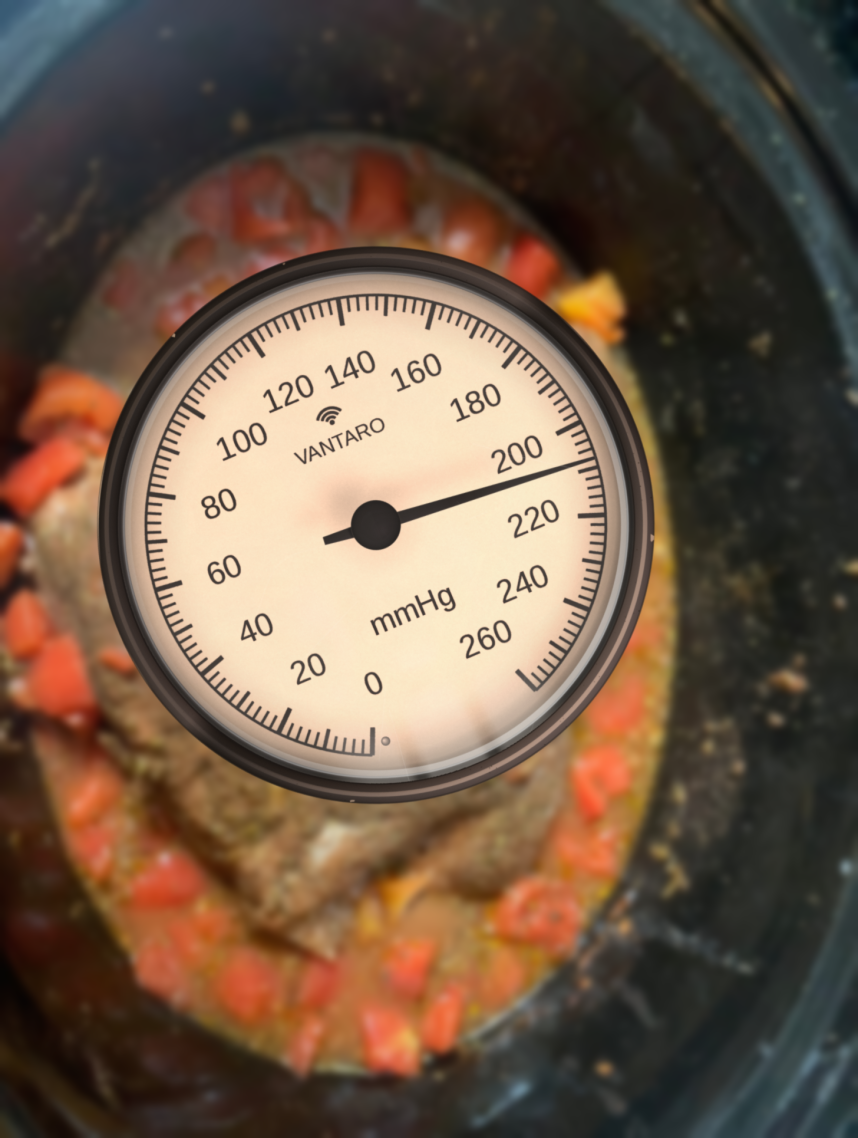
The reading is 208mmHg
